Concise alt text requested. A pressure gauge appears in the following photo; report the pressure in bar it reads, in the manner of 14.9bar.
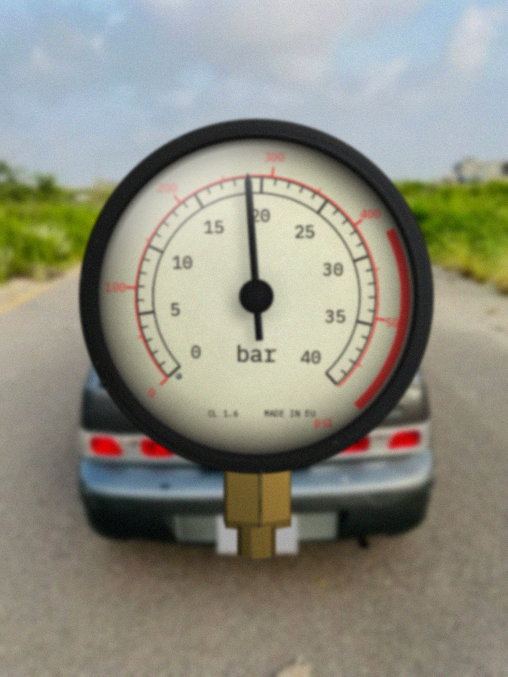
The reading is 19bar
